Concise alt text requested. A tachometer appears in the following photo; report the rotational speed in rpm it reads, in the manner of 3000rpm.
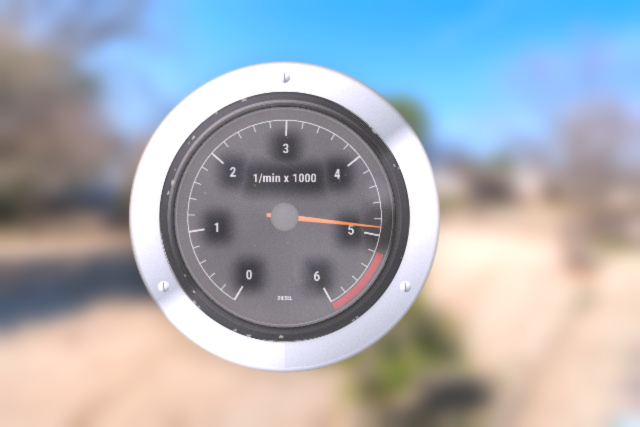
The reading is 4900rpm
